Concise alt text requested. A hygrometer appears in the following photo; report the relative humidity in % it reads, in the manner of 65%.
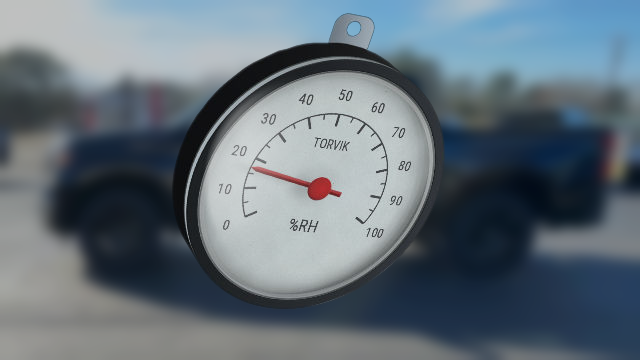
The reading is 17.5%
